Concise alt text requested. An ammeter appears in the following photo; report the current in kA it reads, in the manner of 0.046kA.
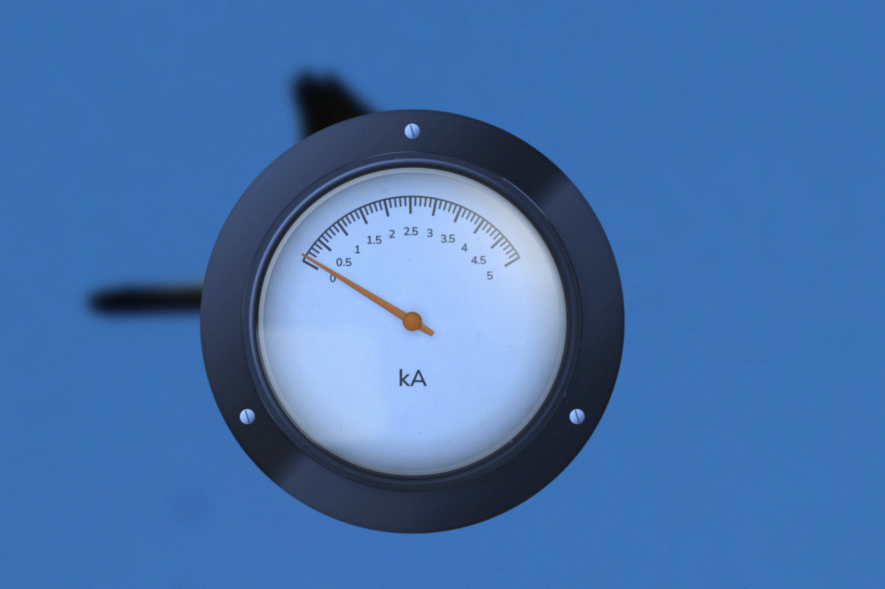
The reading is 0.1kA
